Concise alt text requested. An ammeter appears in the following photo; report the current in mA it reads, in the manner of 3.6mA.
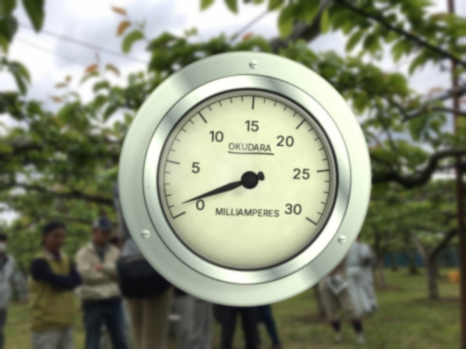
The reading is 1mA
